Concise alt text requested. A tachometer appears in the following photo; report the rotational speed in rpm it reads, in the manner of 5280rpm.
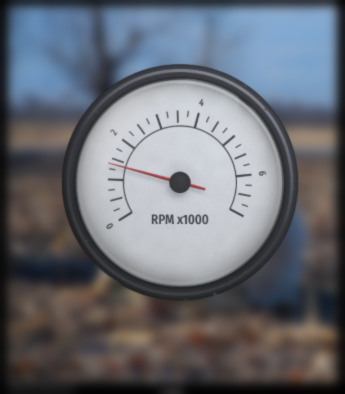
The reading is 1375rpm
